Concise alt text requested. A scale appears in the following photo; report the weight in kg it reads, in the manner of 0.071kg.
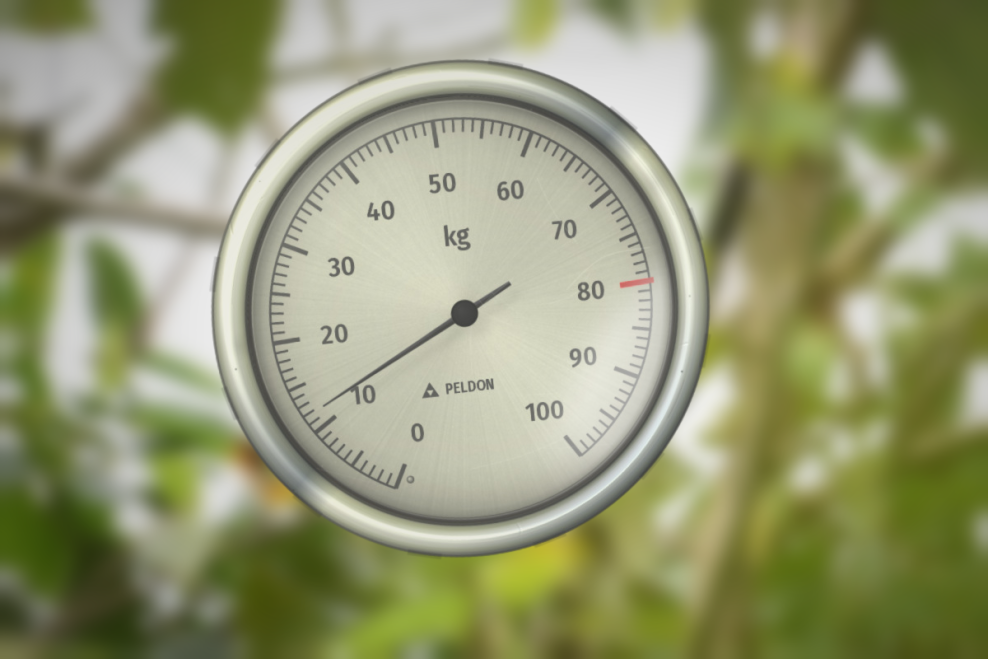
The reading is 12kg
